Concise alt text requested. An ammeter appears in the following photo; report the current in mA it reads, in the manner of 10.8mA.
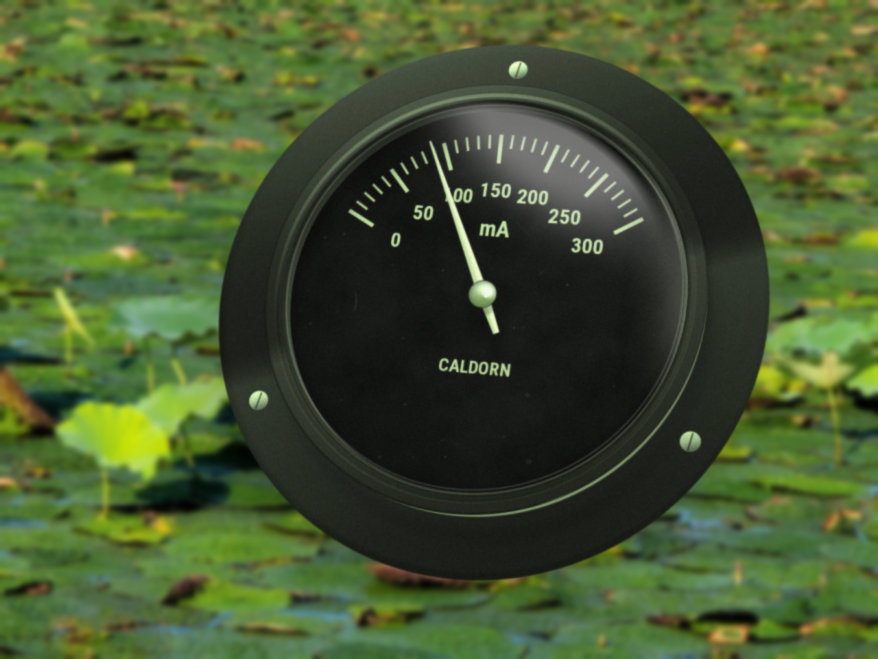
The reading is 90mA
